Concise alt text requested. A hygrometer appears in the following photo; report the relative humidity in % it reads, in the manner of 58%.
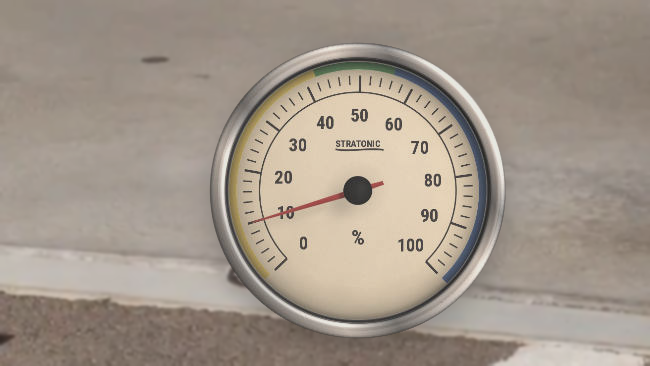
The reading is 10%
